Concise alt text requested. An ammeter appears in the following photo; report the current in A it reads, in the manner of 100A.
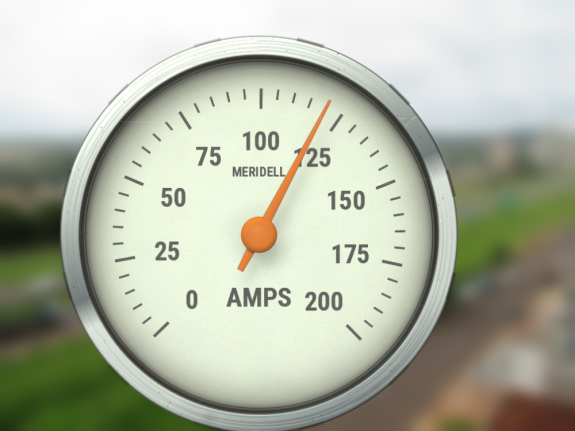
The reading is 120A
